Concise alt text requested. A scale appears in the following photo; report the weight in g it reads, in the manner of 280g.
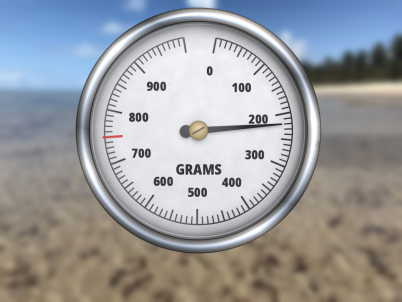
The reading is 220g
